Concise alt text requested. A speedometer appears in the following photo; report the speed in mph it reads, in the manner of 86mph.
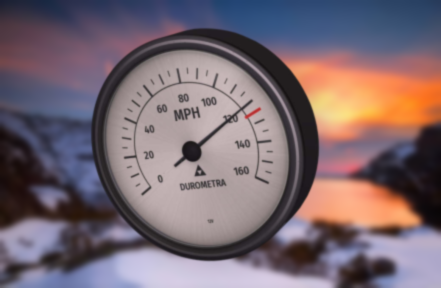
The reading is 120mph
